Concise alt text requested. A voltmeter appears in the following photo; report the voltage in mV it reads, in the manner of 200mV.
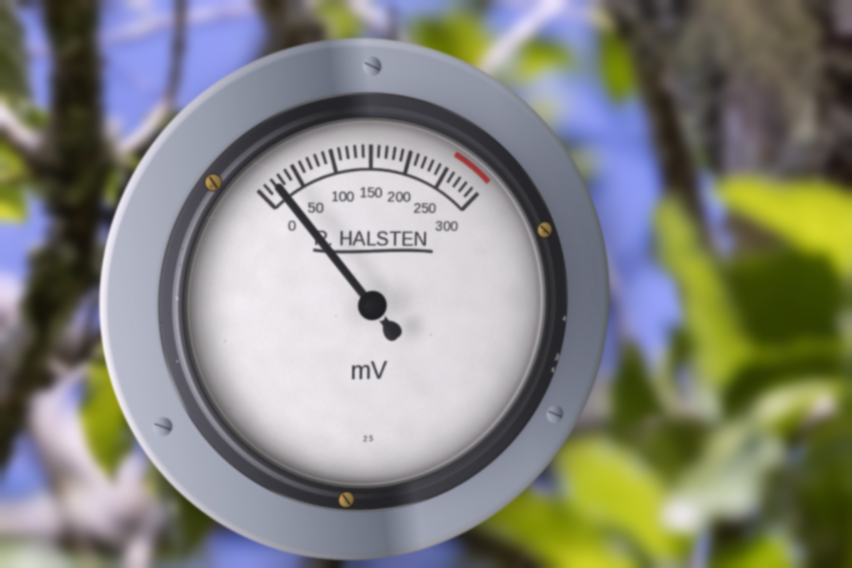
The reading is 20mV
